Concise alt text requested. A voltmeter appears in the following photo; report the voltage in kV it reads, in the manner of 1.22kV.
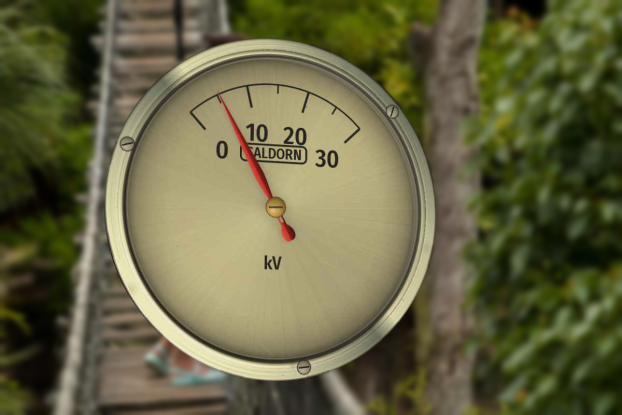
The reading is 5kV
